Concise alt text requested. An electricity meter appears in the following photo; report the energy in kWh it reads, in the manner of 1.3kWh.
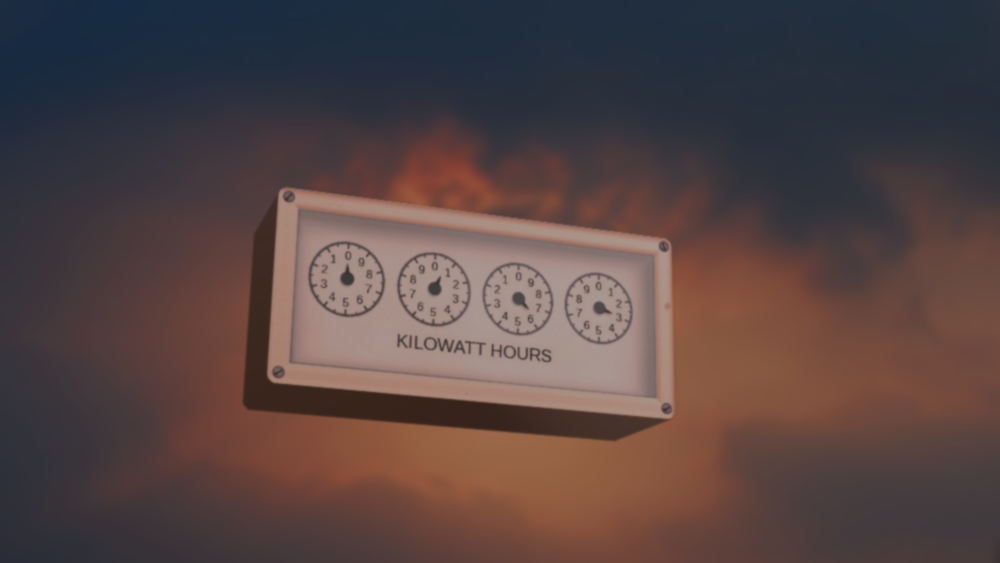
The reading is 63kWh
